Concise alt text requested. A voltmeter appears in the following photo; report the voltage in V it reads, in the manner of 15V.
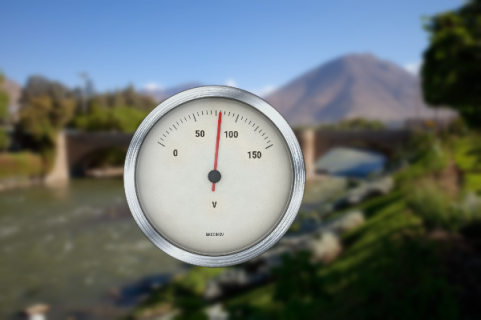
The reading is 80V
